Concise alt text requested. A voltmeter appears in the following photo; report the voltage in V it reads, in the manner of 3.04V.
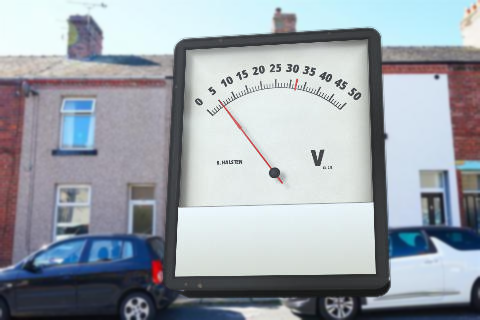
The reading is 5V
